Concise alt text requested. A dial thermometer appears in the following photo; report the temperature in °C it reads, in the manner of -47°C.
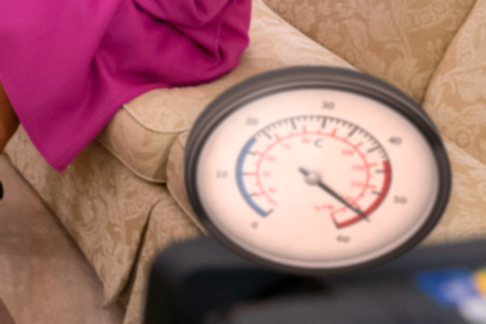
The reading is 55°C
